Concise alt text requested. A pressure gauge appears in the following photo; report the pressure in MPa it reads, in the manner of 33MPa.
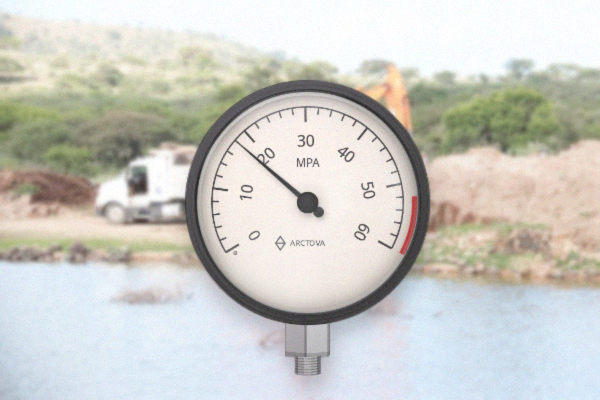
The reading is 18MPa
